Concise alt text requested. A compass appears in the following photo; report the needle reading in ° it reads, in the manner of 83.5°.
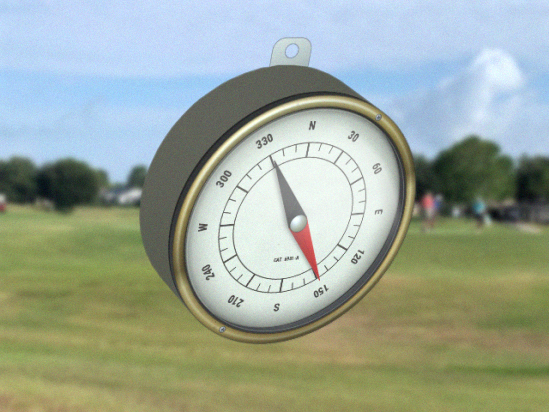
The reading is 150°
